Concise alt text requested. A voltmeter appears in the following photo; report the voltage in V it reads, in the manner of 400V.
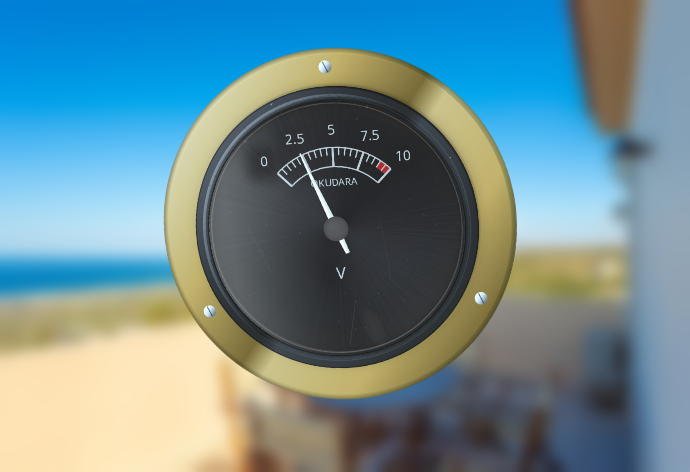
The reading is 2.5V
